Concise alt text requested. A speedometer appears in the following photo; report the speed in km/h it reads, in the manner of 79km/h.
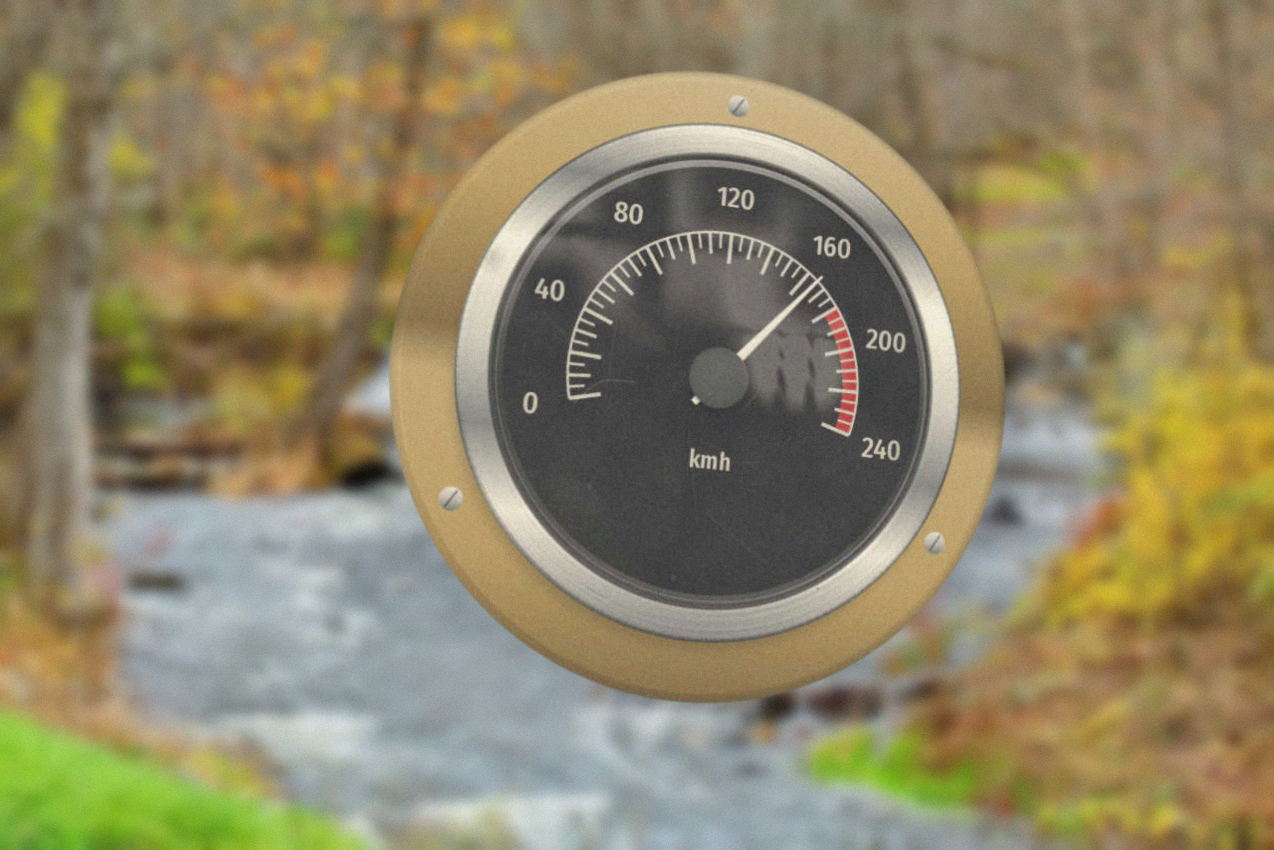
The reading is 165km/h
